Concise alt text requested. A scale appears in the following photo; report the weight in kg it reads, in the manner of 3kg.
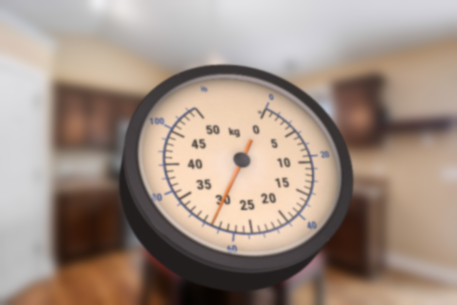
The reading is 30kg
